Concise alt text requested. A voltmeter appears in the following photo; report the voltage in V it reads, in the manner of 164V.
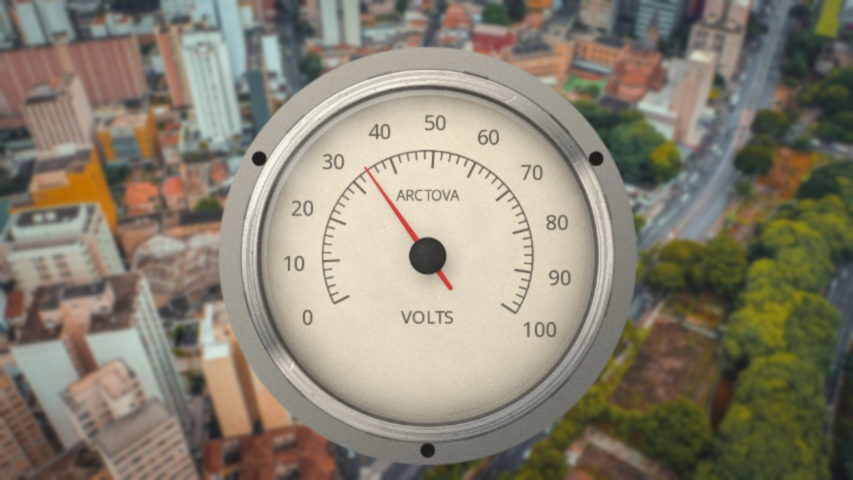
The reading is 34V
